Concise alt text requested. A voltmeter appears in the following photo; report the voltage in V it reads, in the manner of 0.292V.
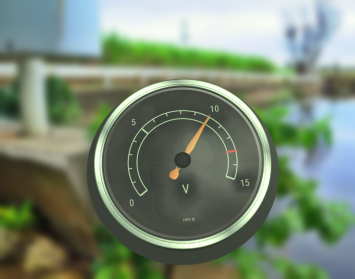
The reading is 10V
